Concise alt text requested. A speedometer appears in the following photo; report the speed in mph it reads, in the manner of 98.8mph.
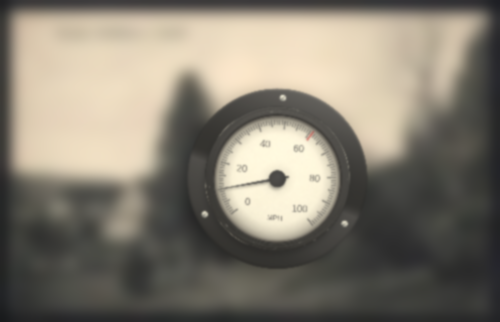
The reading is 10mph
